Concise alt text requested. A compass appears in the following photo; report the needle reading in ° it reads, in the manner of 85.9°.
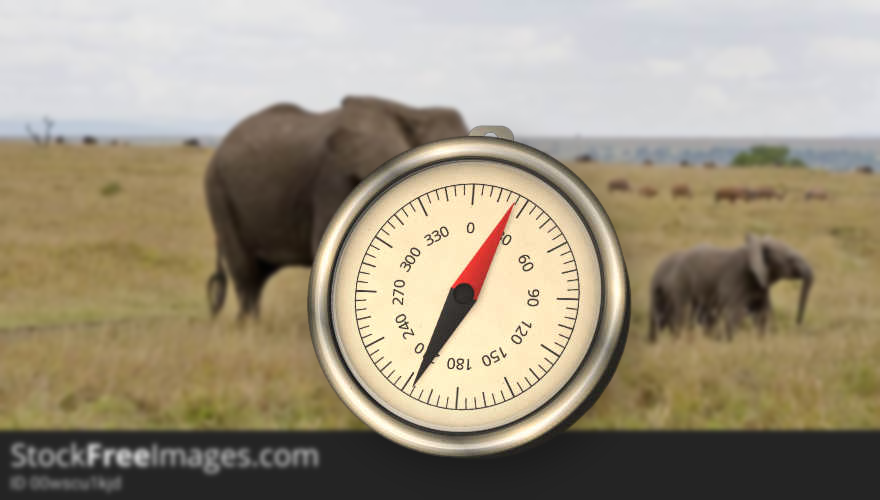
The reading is 25°
